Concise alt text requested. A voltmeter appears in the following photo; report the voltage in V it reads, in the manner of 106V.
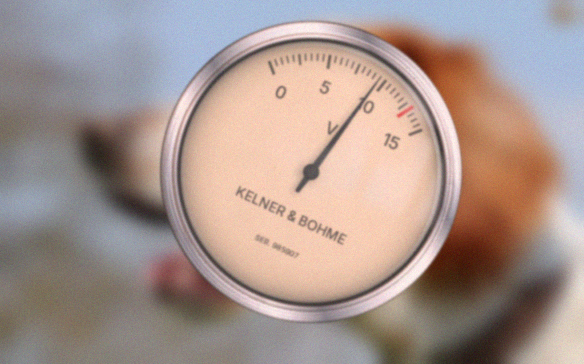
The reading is 9.5V
